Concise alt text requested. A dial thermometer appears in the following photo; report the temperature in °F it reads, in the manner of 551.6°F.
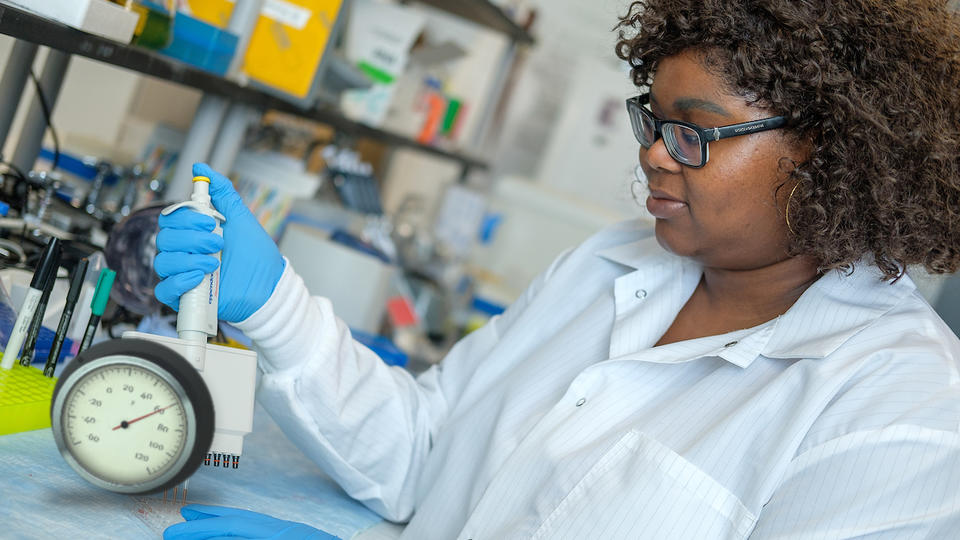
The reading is 60°F
